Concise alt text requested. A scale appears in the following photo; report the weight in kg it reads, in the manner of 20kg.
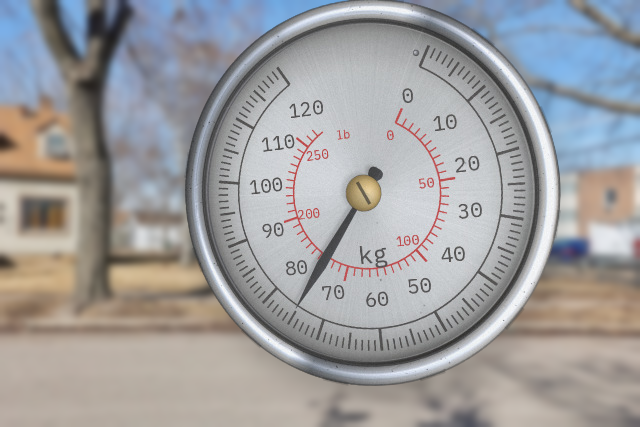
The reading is 75kg
